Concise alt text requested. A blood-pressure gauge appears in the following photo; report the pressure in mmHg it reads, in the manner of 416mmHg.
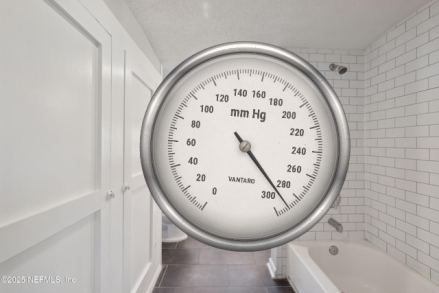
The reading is 290mmHg
